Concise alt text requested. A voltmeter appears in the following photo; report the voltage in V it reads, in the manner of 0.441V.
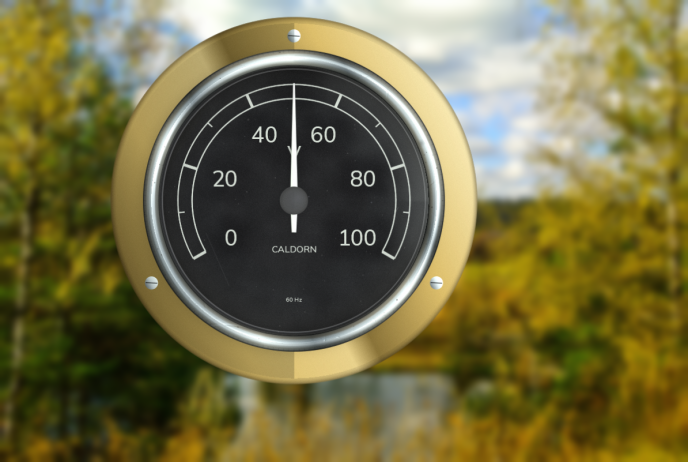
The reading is 50V
